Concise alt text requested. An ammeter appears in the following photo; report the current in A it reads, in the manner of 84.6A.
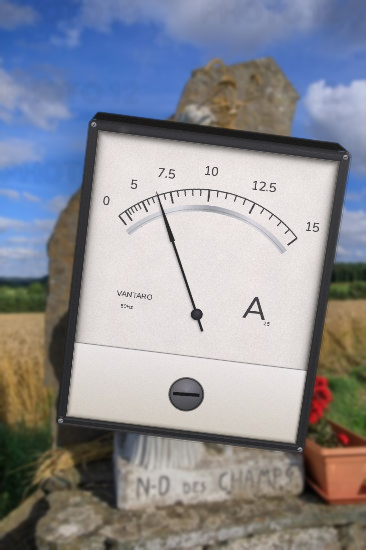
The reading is 6.5A
